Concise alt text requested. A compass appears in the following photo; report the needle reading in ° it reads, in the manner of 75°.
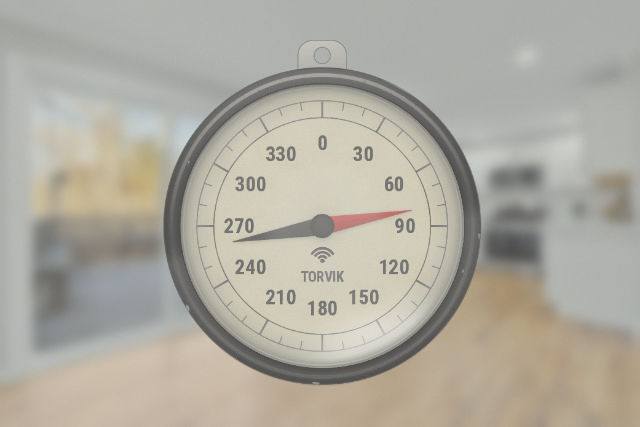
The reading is 80°
